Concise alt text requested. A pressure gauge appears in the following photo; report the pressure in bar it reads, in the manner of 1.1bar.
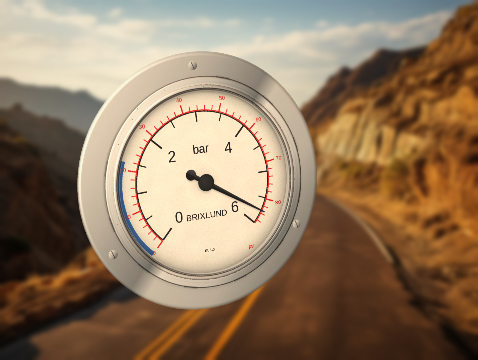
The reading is 5.75bar
